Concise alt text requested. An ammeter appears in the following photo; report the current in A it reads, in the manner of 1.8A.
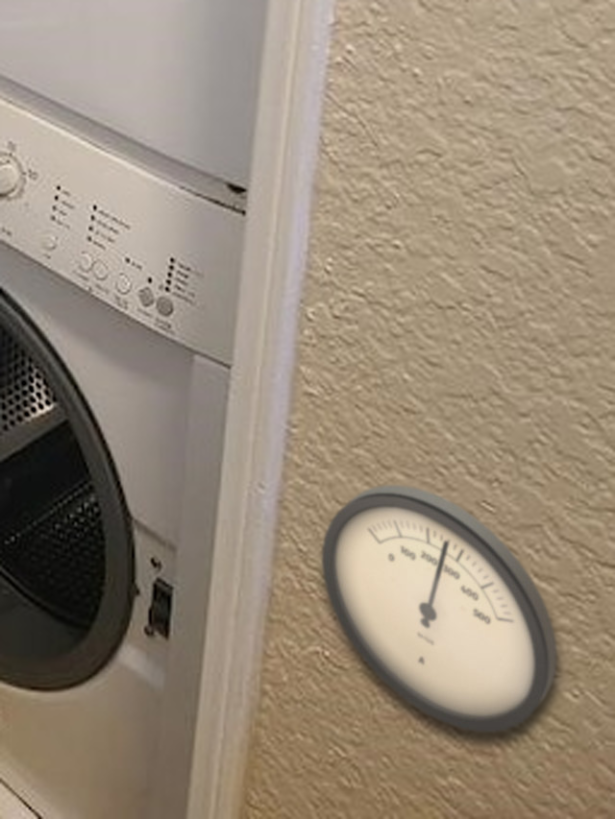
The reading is 260A
